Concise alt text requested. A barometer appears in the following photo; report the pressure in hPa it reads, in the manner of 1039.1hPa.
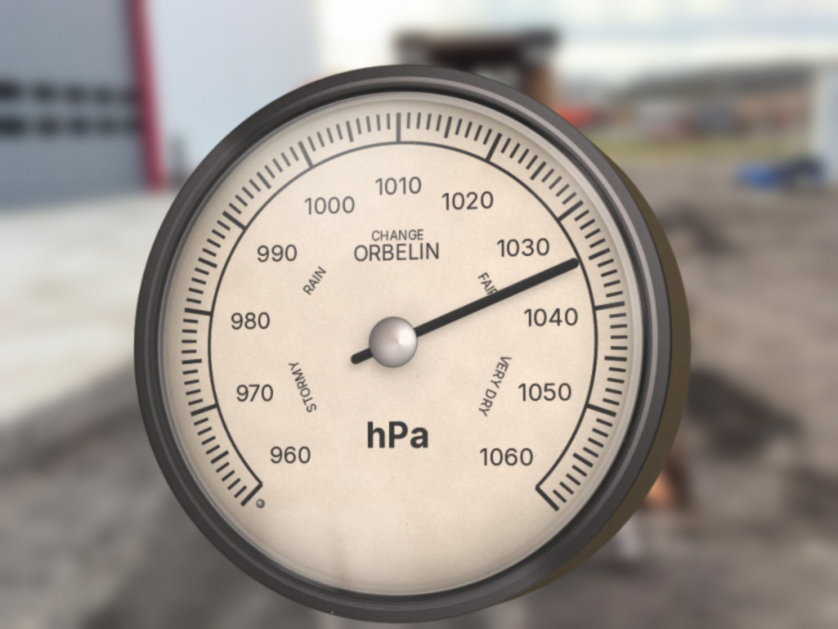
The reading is 1035hPa
